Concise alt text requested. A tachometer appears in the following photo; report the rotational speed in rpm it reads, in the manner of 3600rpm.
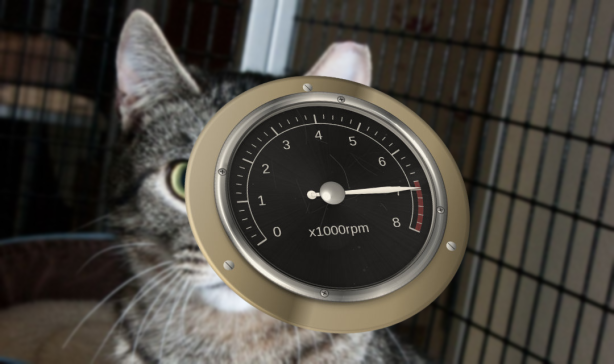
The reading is 7000rpm
